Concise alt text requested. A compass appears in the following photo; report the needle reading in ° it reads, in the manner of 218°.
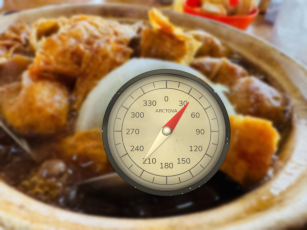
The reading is 37.5°
